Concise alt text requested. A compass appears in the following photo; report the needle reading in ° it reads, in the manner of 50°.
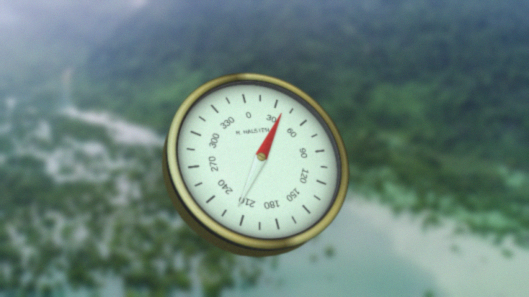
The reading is 37.5°
